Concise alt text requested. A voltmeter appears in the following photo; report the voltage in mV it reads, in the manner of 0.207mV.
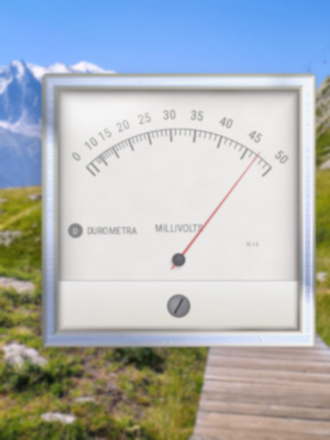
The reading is 47mV
